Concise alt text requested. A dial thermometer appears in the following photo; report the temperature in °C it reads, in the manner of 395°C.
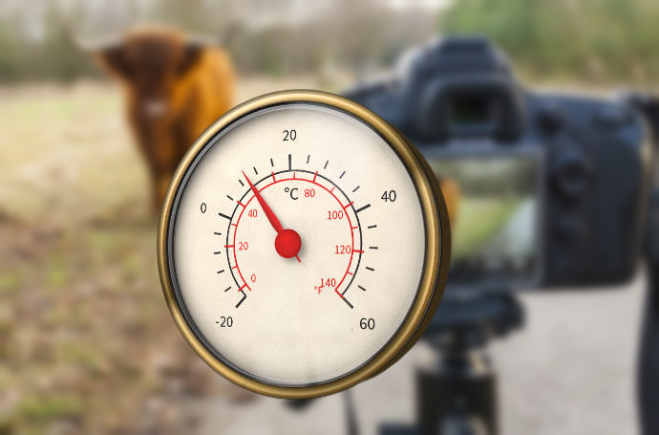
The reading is 10°C
